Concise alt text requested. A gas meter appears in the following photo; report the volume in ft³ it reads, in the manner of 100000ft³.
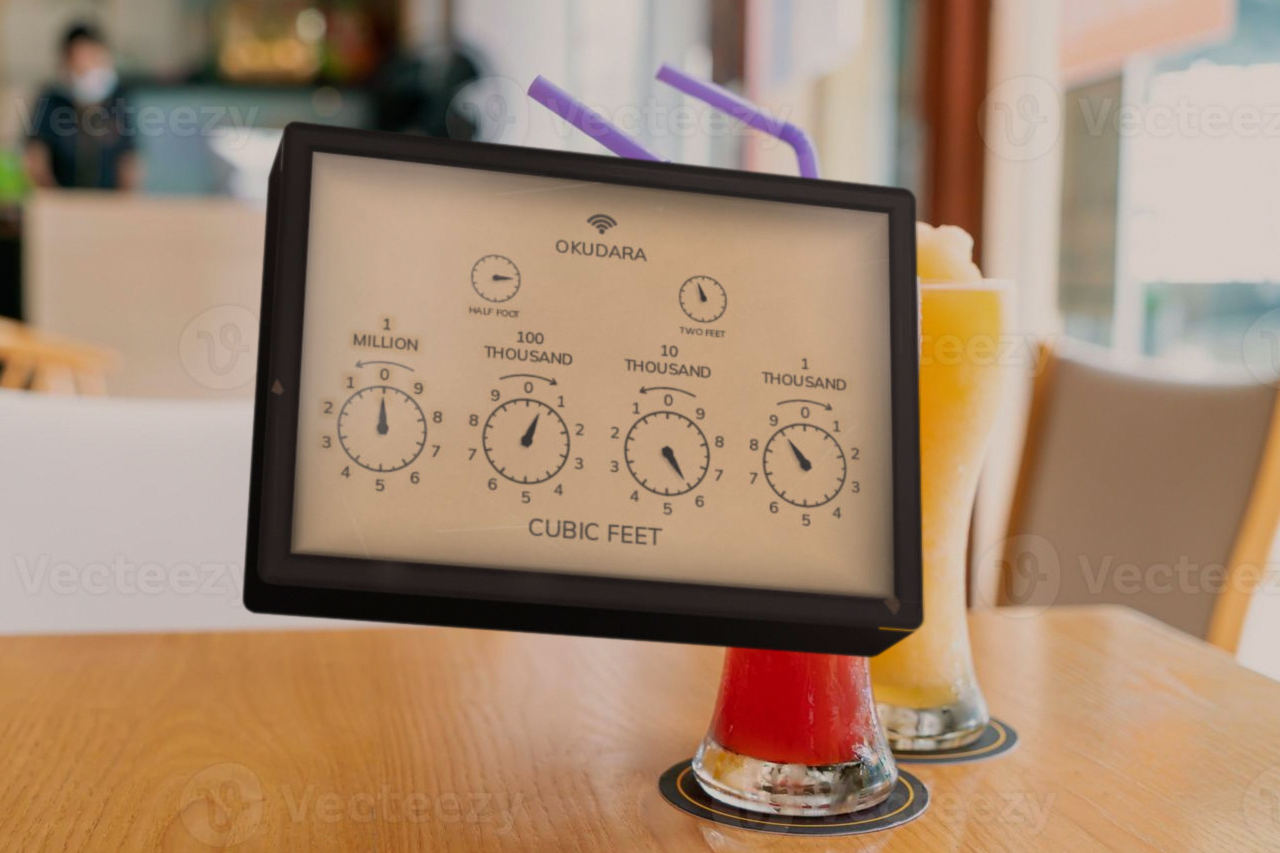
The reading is 5900ft³
